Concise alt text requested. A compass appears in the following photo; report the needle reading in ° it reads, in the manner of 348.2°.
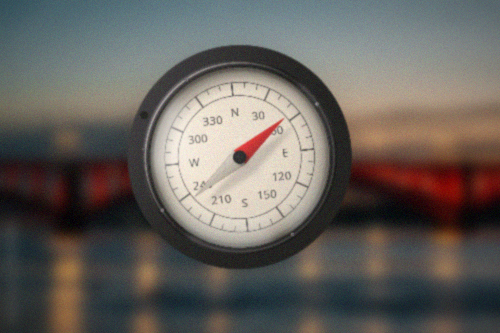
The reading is 55°
